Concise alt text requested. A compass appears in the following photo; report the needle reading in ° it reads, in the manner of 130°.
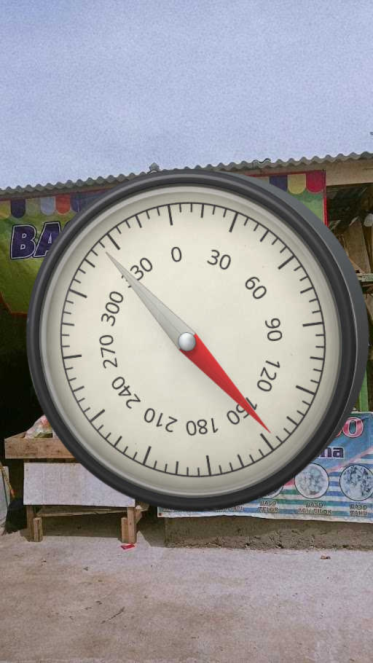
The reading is 145°
